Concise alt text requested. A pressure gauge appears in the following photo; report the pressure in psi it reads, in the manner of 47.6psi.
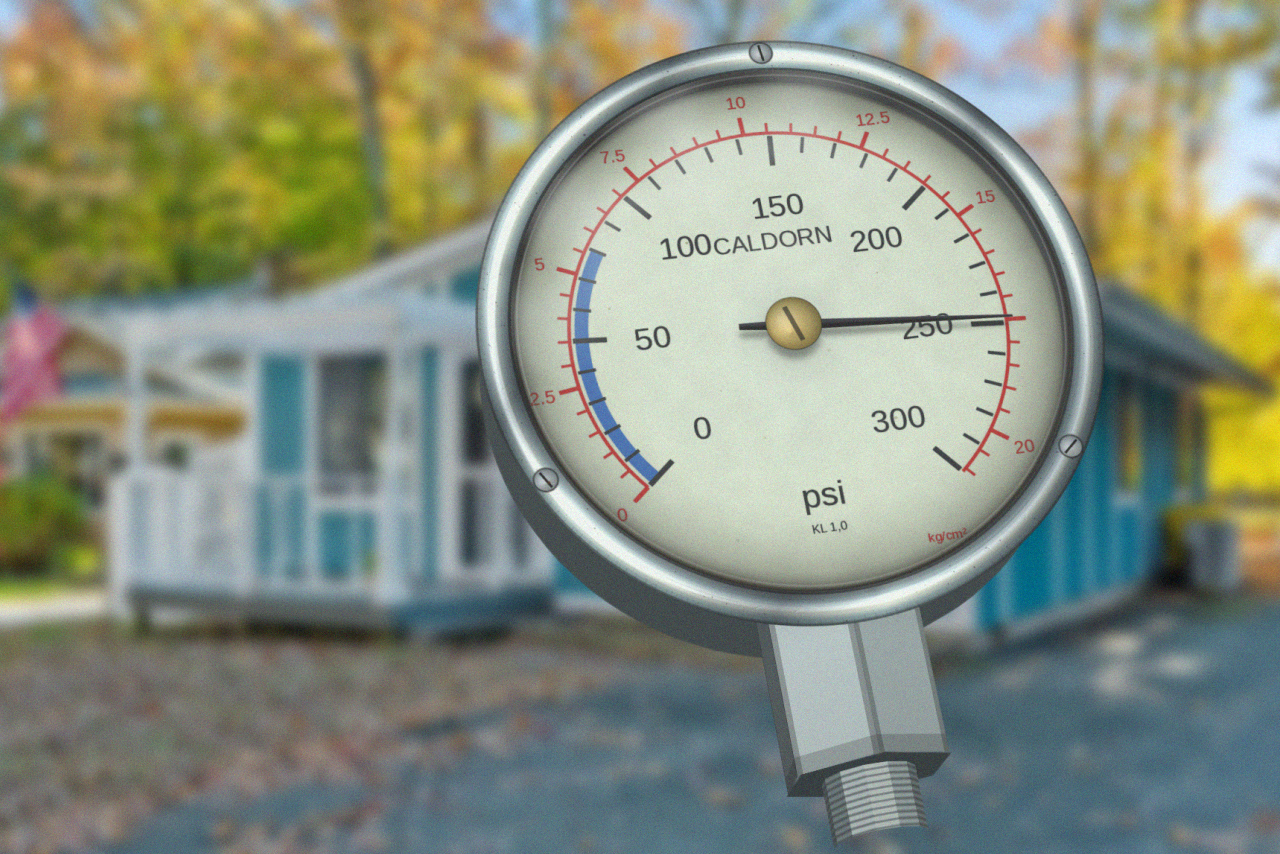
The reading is 250psi
